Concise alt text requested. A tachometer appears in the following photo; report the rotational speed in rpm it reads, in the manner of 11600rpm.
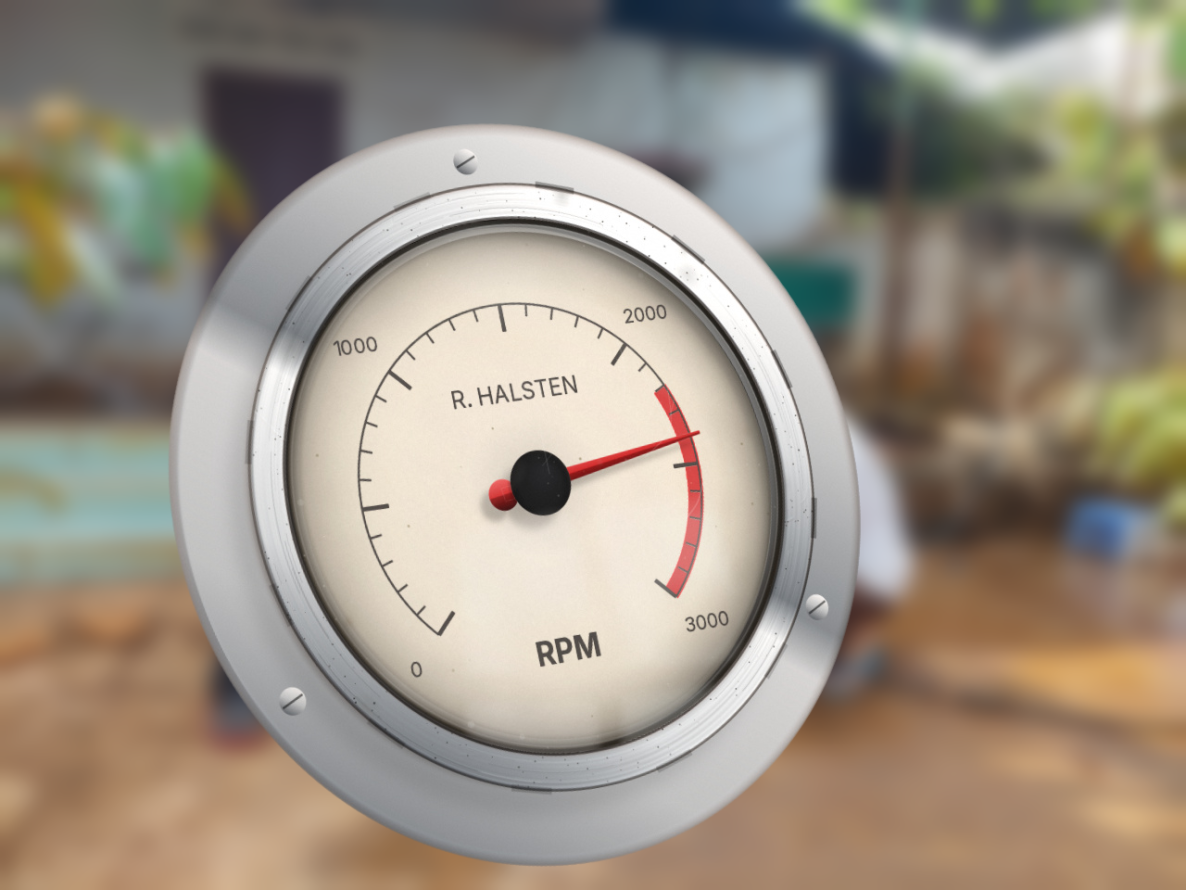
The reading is 2400rpm
